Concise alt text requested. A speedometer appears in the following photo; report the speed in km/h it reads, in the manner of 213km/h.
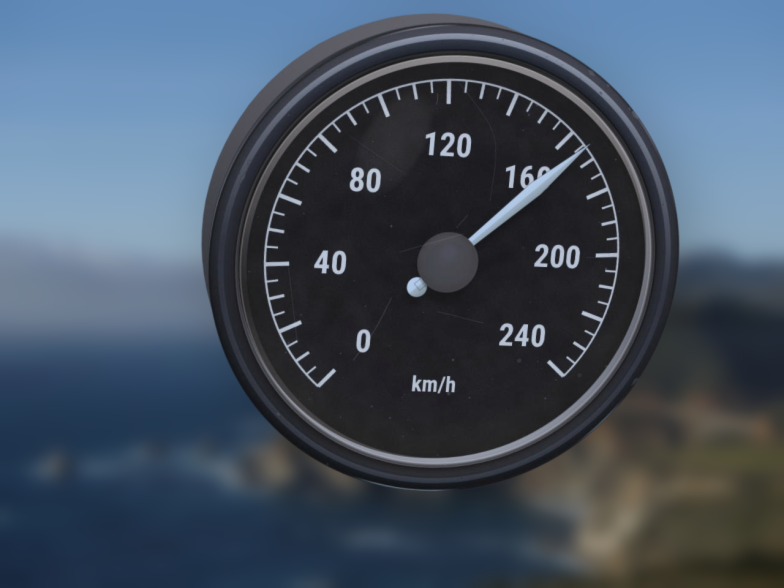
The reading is 165km/h
